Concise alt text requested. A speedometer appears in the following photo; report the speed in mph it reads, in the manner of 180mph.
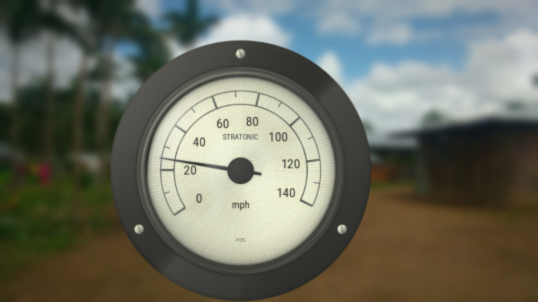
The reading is 25mph
